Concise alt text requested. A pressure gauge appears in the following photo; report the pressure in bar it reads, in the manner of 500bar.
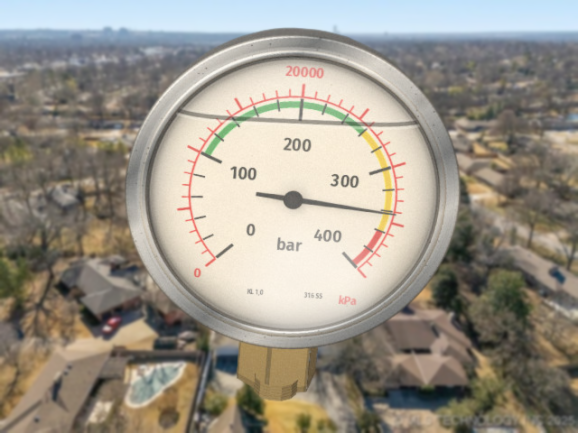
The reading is 340bar
